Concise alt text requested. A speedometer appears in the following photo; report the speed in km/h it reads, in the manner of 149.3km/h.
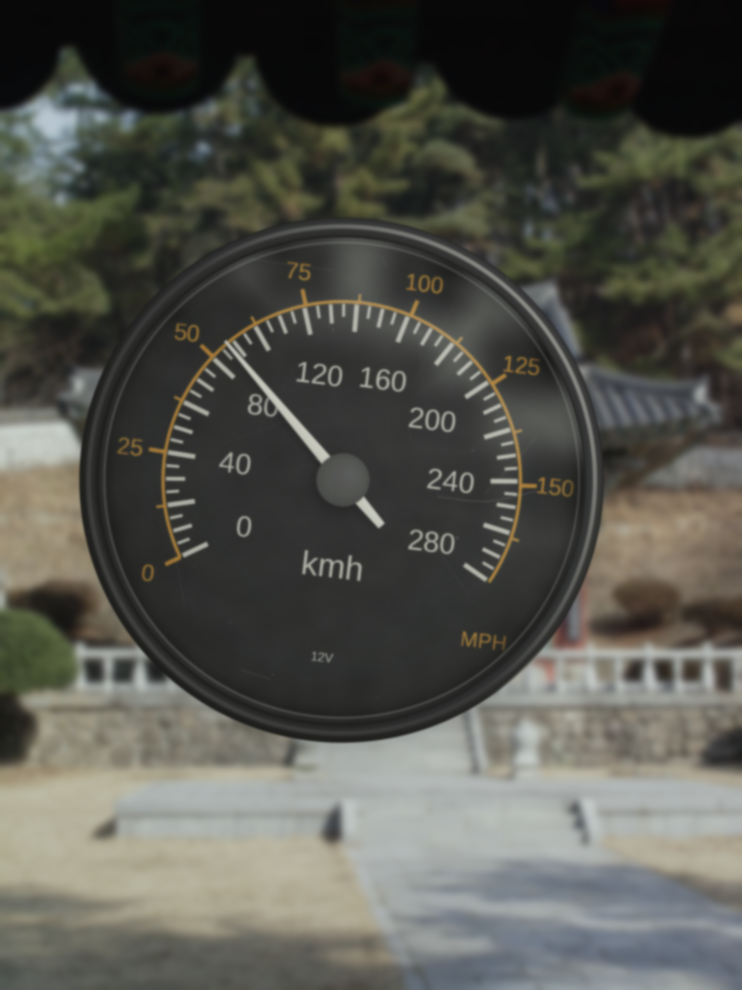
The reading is 87.5km/h
